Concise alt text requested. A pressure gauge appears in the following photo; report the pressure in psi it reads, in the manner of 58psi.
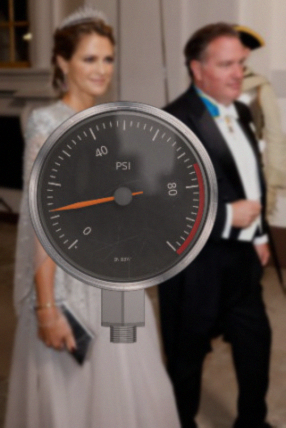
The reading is 12psi
